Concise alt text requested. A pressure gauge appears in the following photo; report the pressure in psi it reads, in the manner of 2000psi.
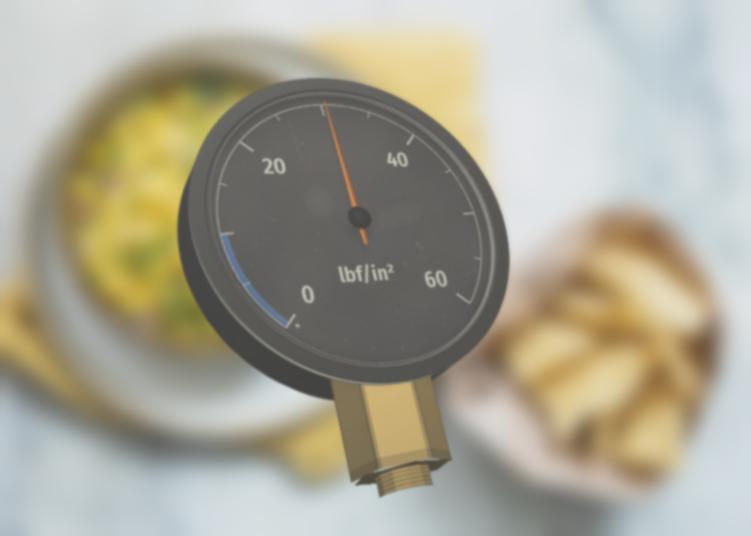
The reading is 30psi
